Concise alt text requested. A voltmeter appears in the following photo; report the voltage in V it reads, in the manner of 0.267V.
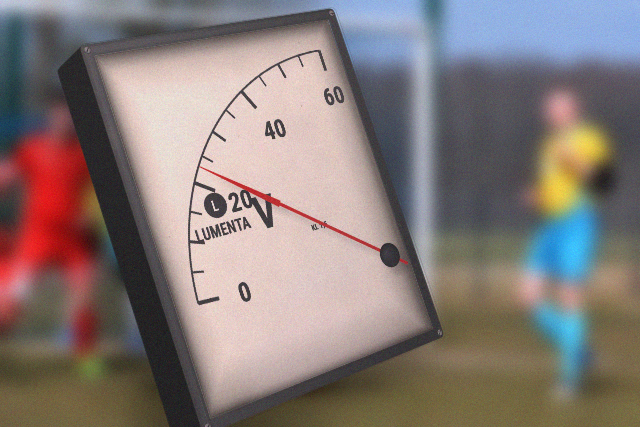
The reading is 22.5V
